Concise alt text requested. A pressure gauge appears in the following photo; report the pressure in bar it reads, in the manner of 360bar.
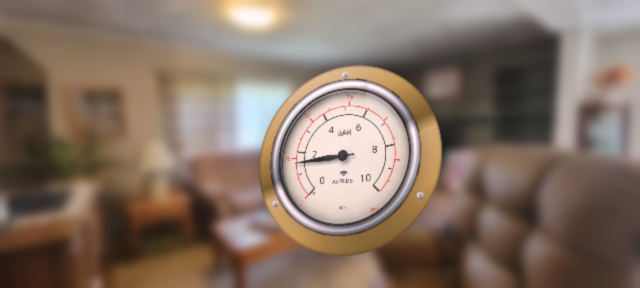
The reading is 1.5bar
